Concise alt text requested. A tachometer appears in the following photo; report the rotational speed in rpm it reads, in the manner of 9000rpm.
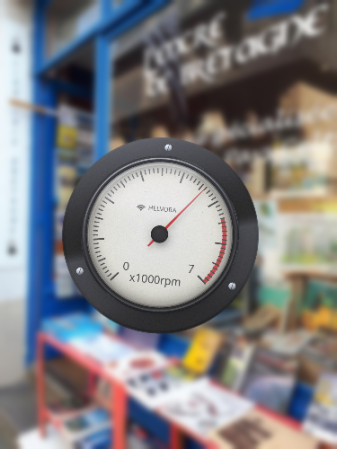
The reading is 4600rpm
